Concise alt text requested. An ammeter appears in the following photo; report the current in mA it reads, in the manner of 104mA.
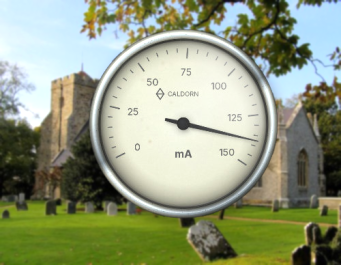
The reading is 137.5mA
